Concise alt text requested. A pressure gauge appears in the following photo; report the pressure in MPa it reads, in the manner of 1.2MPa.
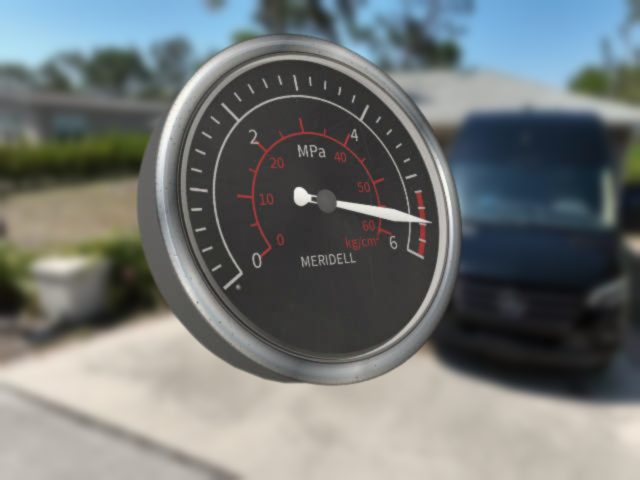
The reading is 5.6MPa
